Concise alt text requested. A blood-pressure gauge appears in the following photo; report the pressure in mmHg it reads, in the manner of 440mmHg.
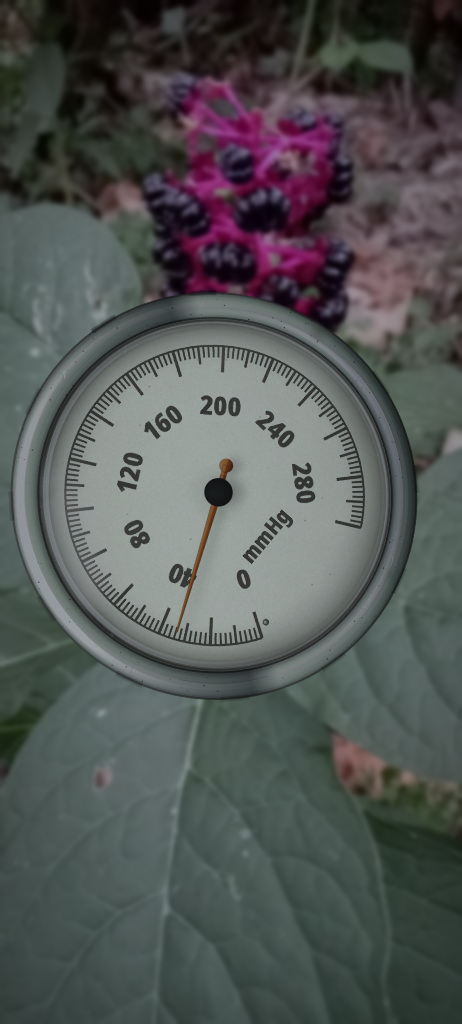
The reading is 34mmHg
